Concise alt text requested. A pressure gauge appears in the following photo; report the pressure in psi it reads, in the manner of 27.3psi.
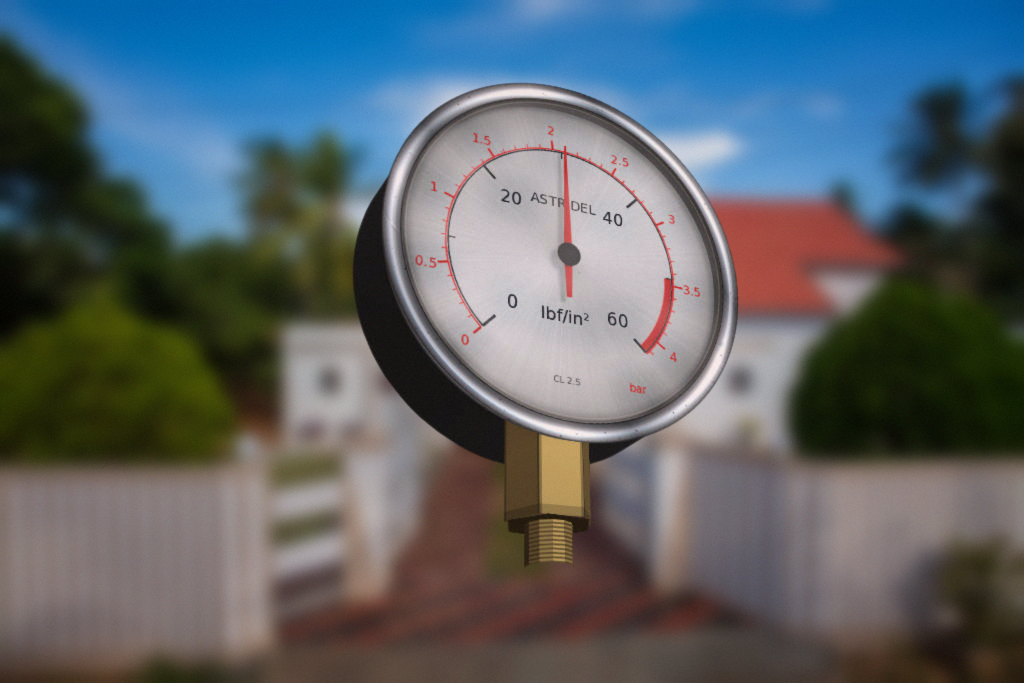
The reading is 30psi
